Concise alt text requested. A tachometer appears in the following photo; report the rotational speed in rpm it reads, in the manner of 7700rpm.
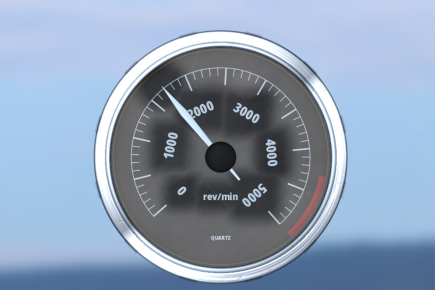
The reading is 1700rpm
